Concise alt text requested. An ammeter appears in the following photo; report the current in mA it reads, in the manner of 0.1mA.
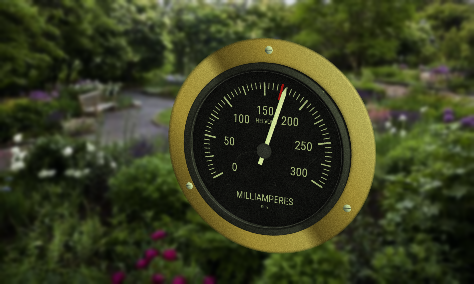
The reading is 175mA
